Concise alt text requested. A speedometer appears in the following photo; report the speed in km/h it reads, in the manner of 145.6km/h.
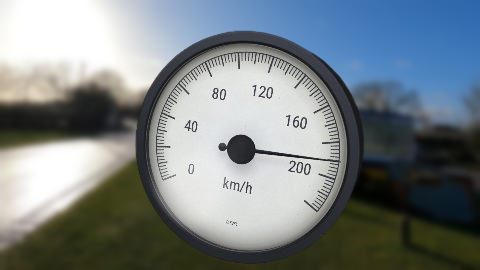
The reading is 190km/h
